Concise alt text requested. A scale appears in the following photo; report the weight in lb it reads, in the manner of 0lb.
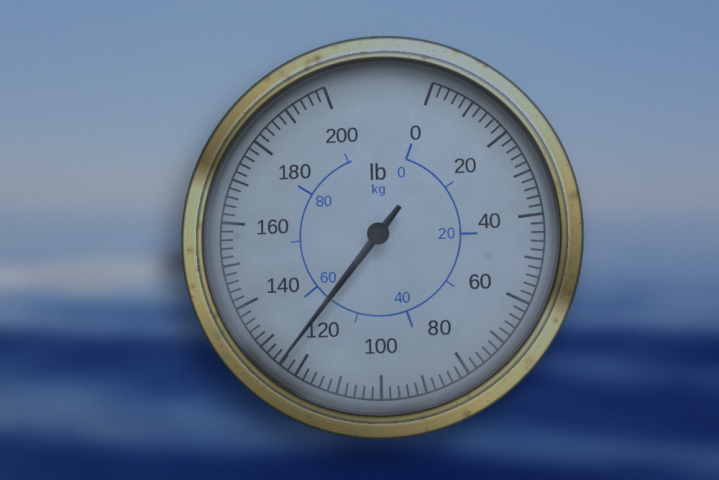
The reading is 124lb
